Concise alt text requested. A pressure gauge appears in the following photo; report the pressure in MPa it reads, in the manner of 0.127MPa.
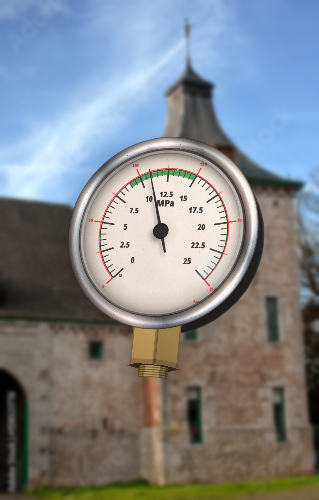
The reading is 11MPa
